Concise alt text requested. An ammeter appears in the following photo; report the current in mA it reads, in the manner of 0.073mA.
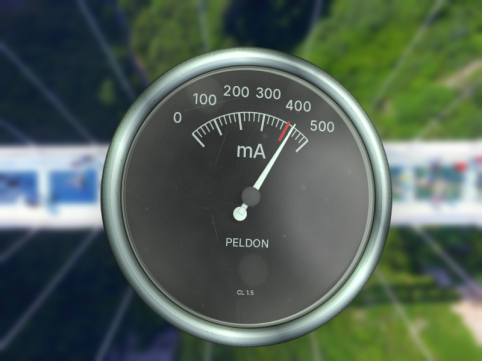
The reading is 420mA
